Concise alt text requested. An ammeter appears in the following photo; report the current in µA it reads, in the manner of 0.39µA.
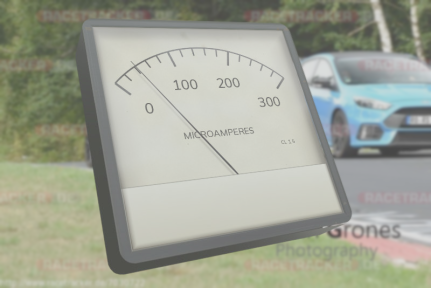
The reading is 40µA
